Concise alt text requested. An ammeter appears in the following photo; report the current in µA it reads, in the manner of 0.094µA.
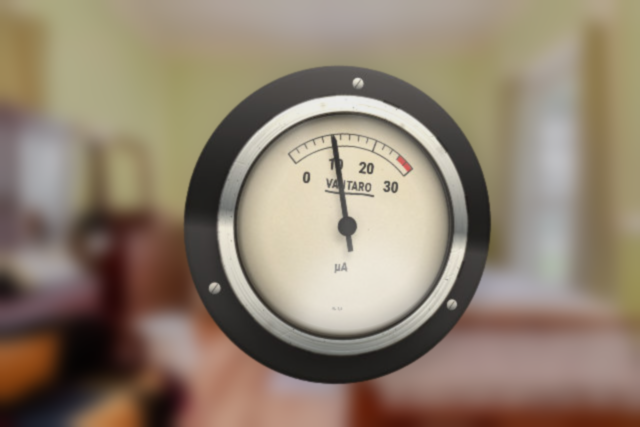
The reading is 10µA
